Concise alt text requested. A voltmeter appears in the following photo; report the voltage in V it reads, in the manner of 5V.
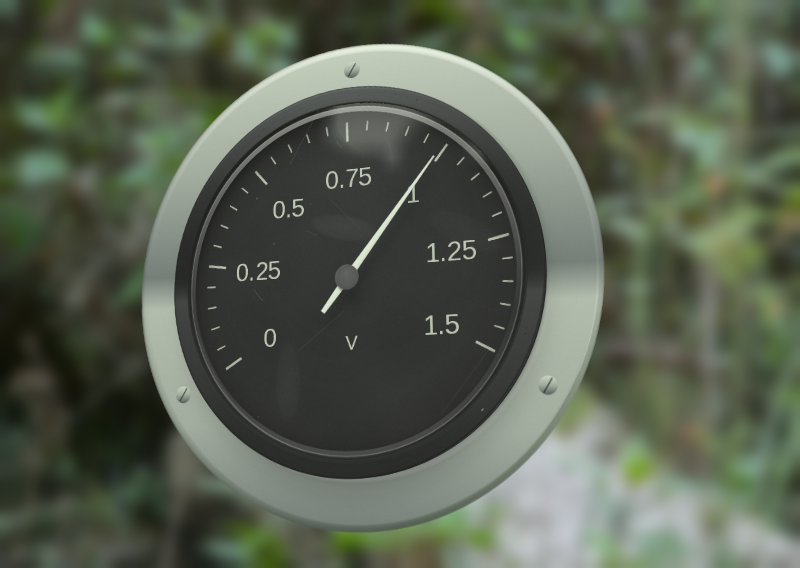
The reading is 1V
